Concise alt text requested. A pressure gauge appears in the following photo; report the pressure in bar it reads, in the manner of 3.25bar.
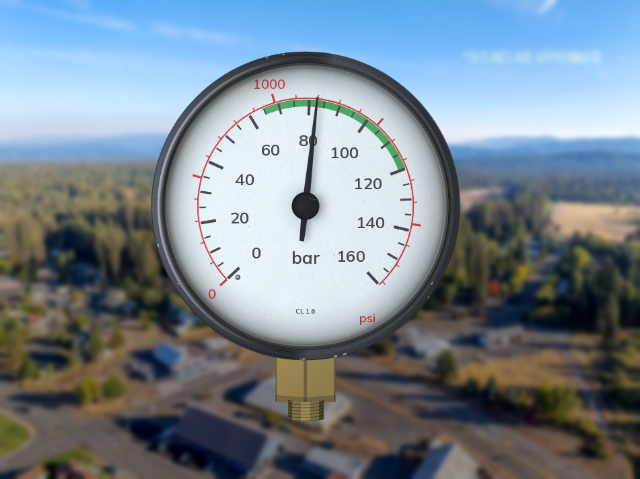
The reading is 82.5bar
